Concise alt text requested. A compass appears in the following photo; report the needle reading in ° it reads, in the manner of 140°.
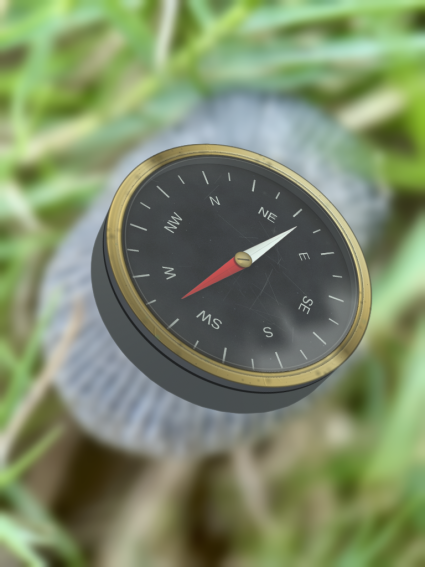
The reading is 247.5°
